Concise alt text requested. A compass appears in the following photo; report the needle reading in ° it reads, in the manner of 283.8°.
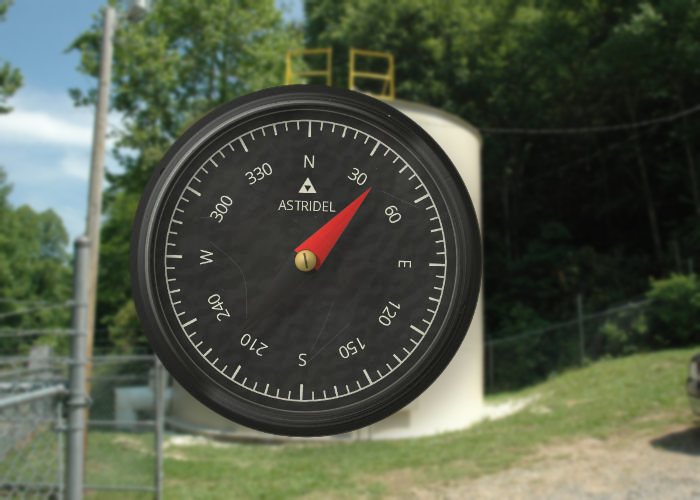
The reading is 40°
